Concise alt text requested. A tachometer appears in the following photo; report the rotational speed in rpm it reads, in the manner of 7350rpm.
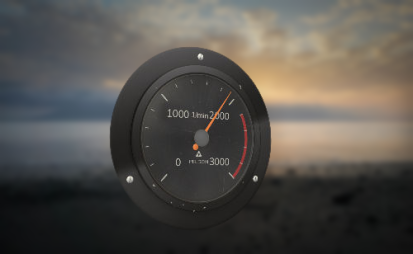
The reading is 1900rpm
